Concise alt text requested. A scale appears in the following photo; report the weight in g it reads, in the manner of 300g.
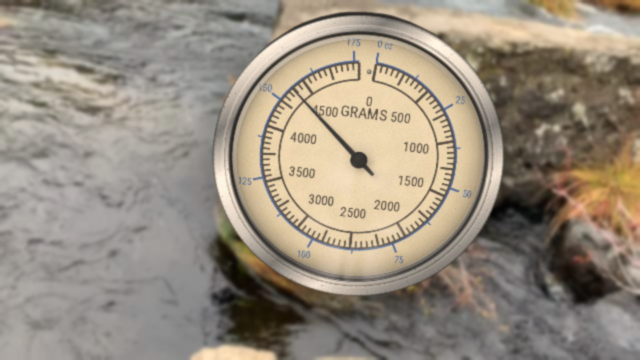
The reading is 4400g
